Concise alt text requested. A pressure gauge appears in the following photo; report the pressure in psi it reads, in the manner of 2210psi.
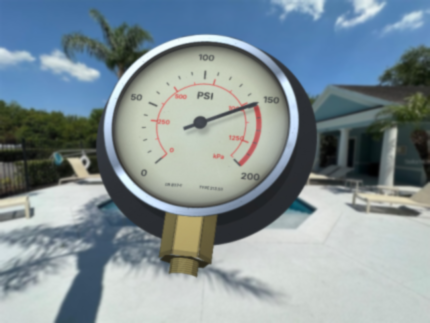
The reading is 150psi
